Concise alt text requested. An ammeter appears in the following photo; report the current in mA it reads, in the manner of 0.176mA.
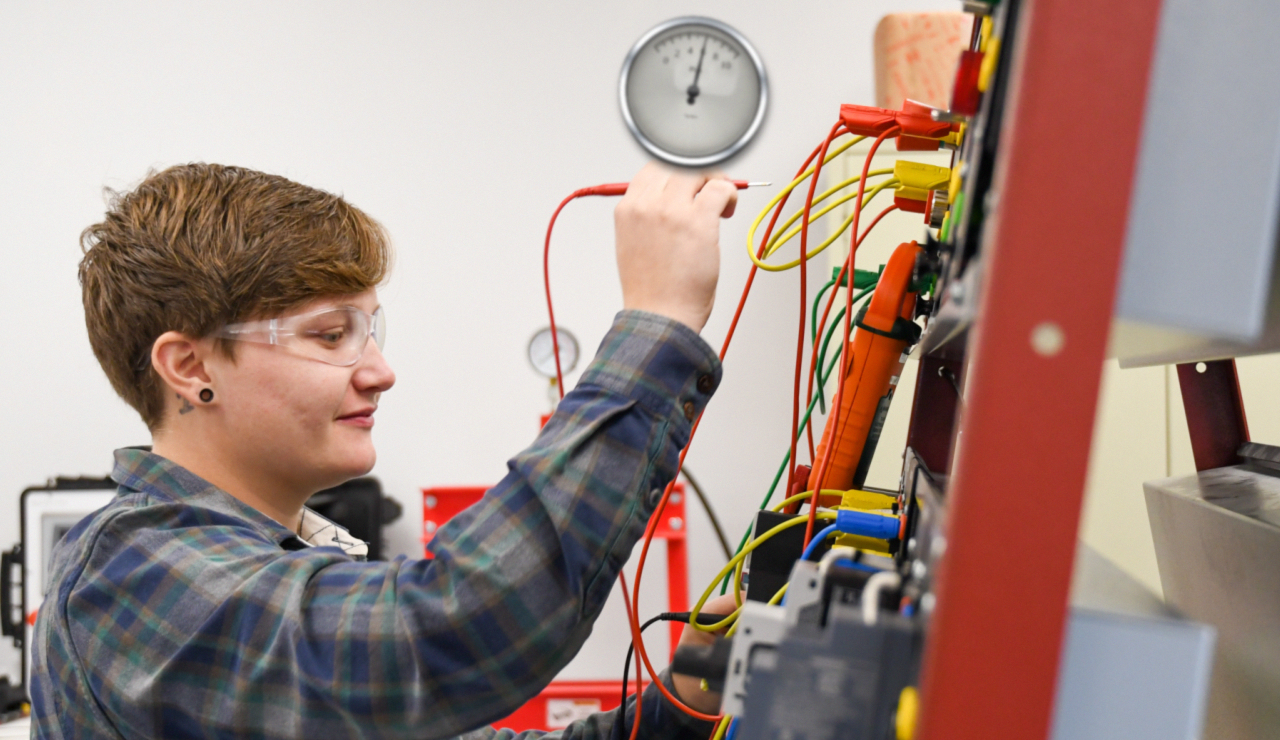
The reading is 6mA
